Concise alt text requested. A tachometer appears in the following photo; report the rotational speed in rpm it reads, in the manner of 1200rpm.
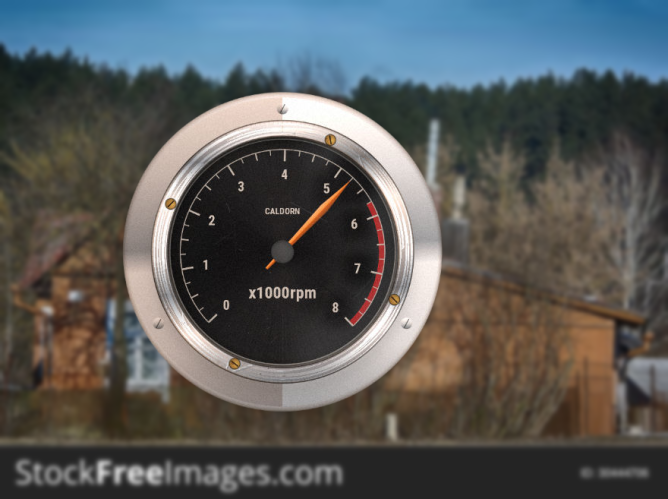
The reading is 5250rpm
